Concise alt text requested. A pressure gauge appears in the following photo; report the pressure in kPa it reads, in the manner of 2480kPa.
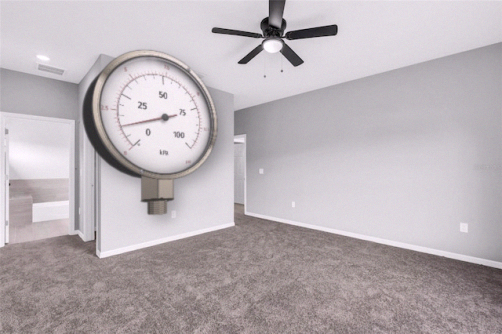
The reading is 10kPa
